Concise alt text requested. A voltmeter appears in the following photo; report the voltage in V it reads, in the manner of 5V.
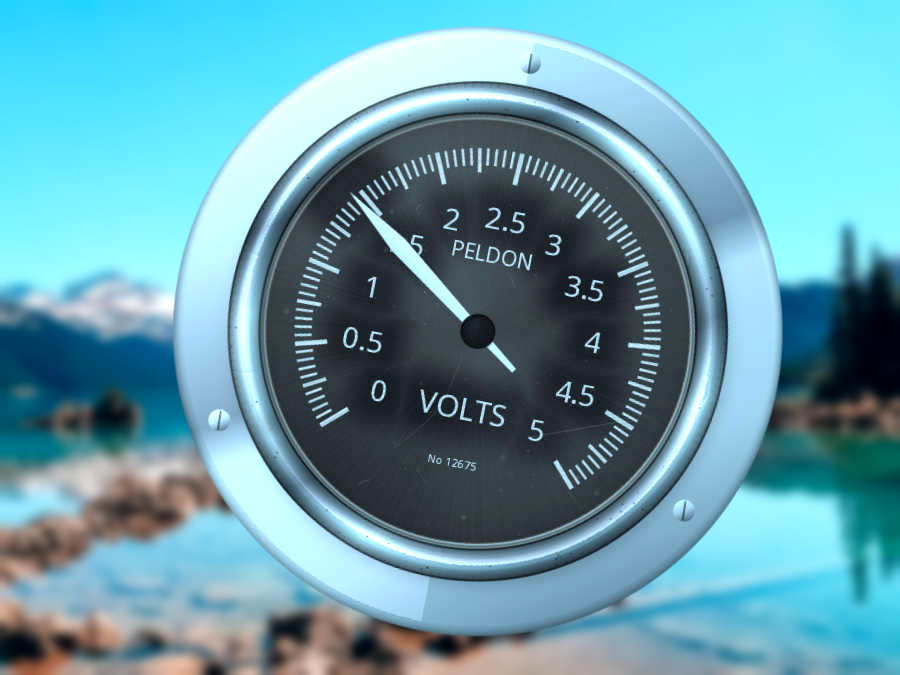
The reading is 1.45V
